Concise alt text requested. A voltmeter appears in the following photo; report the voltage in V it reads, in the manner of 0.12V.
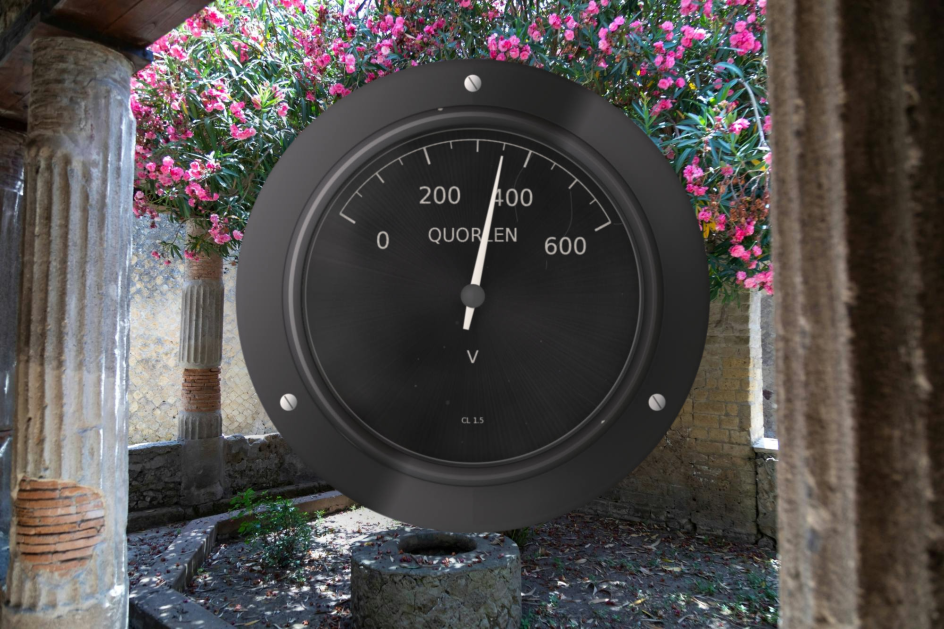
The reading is 350V
